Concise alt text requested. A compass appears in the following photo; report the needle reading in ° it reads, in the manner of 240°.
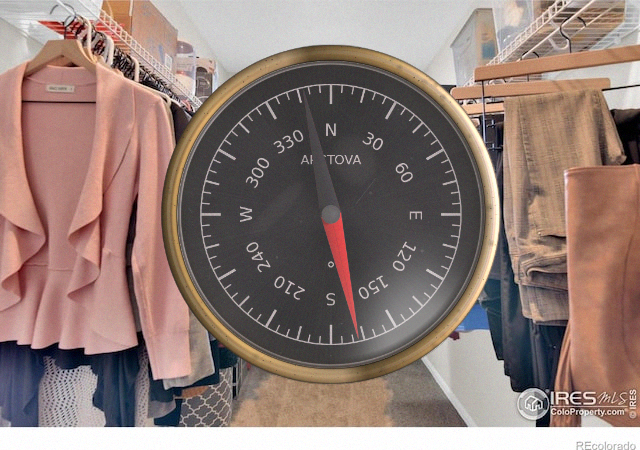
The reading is 167.5°
